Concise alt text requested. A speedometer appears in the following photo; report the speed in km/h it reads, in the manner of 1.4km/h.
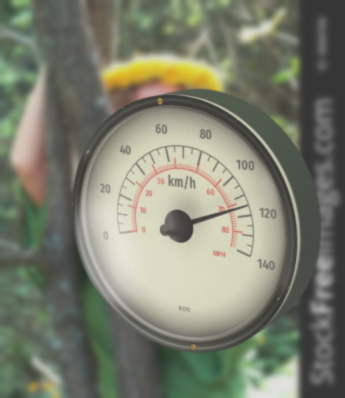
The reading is 115km/h
